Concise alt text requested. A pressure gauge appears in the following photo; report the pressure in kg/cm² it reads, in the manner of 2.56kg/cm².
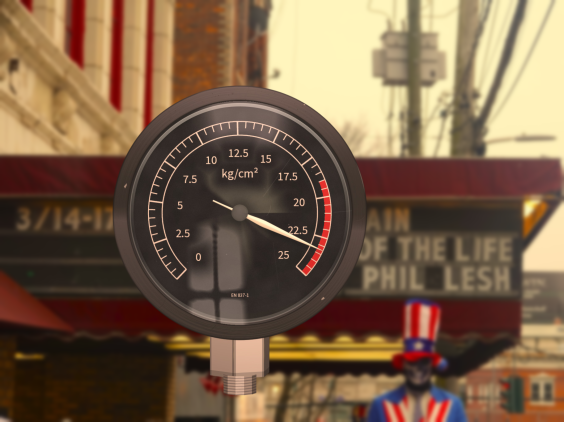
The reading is 23.25kg/cm²
